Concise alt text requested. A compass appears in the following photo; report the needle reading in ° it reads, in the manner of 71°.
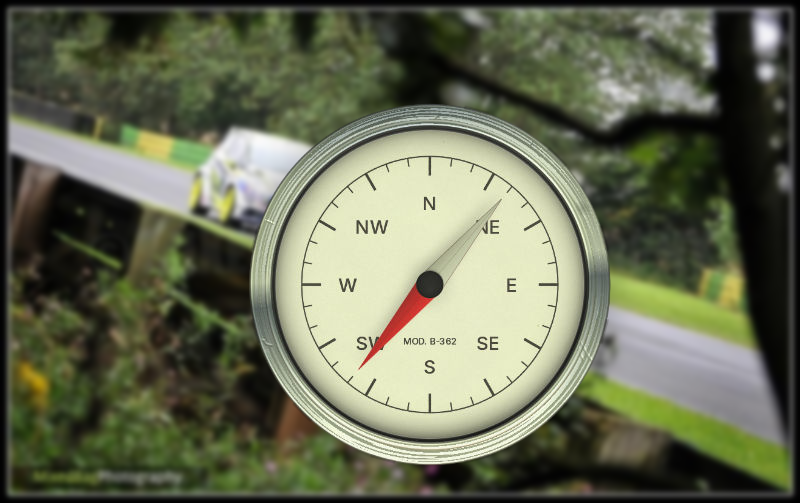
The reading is 220°
